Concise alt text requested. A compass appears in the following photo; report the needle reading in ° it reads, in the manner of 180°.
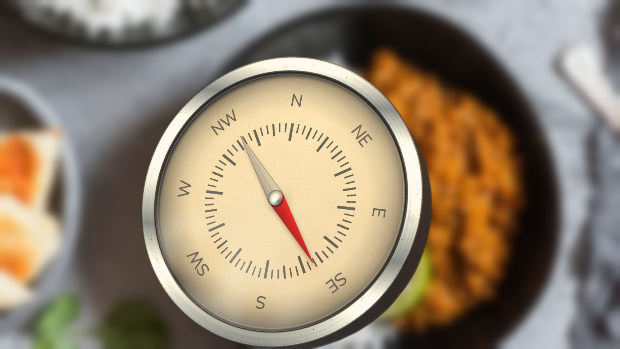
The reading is 140°
